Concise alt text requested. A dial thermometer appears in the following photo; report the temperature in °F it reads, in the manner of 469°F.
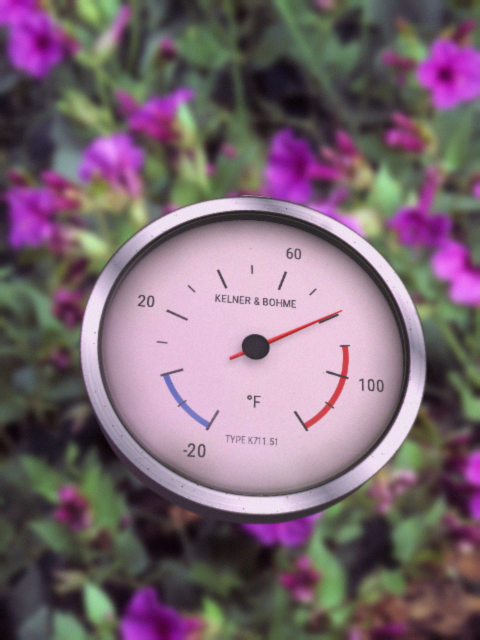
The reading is 80°F
